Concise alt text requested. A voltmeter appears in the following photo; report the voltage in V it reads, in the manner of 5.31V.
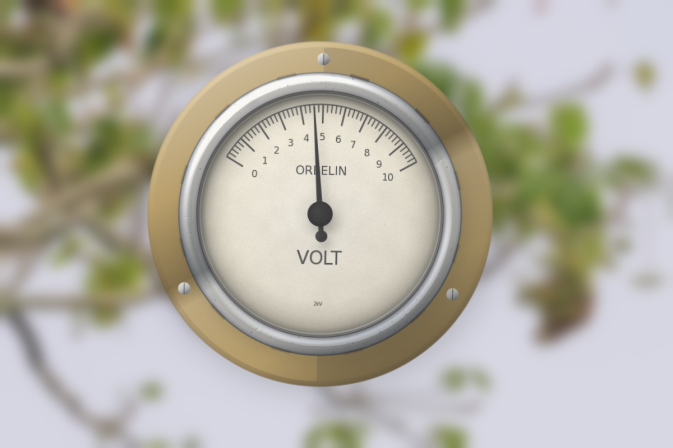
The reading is 4.6V
